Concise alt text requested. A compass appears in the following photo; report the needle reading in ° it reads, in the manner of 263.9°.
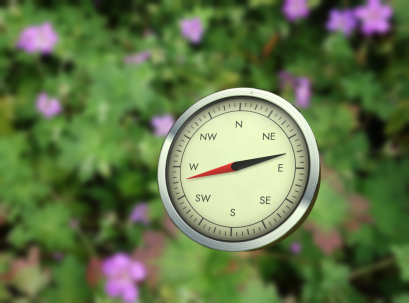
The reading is 255°
